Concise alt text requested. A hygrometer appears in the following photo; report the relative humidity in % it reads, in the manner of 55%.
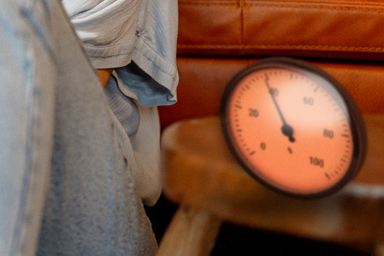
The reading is 40%
